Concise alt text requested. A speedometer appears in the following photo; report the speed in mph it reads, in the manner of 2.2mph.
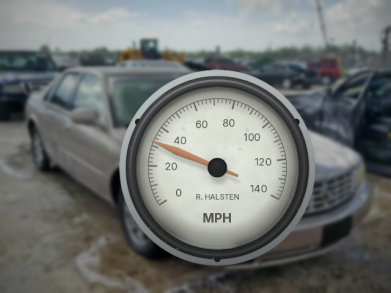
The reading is 32mph
